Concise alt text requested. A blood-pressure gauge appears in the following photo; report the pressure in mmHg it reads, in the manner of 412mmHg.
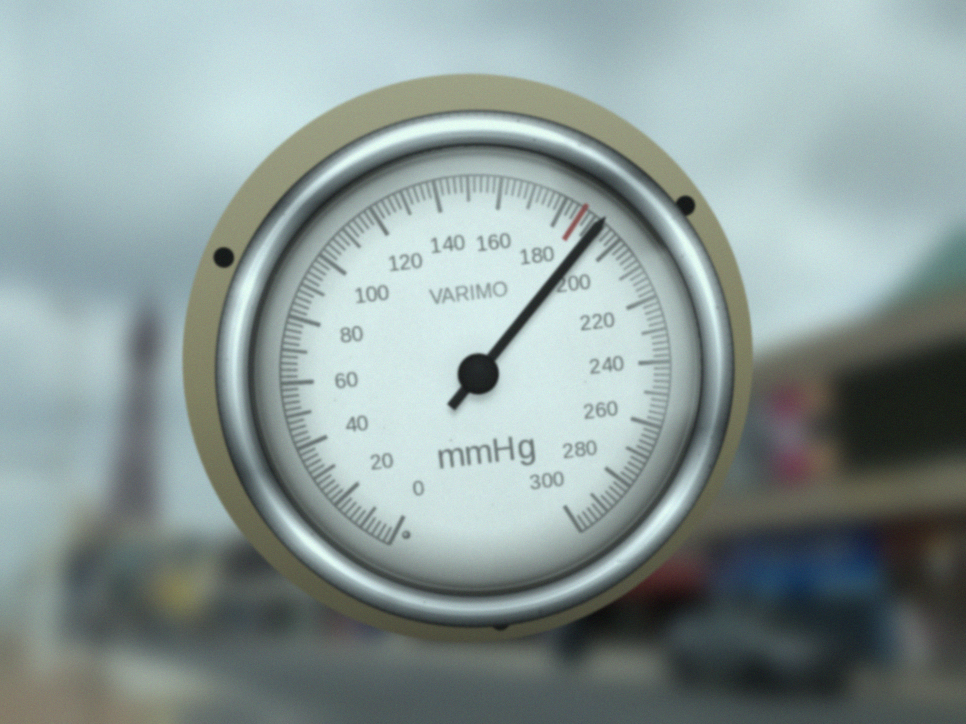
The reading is 192mmHg
